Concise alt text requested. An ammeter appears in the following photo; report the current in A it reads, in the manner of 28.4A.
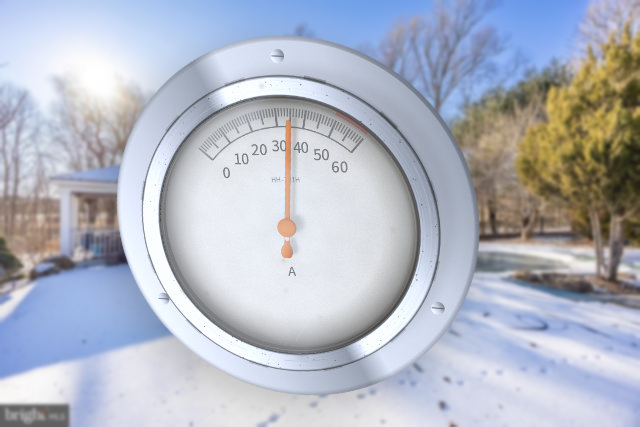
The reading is 35A
